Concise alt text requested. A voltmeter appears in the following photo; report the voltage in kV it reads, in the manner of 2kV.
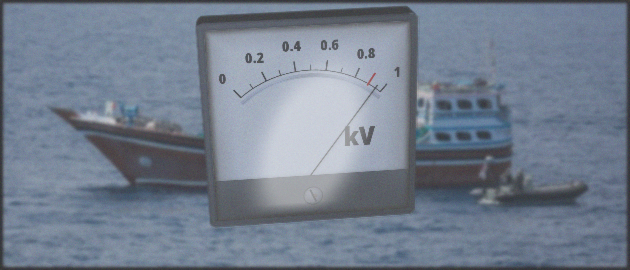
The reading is 0.95kV
